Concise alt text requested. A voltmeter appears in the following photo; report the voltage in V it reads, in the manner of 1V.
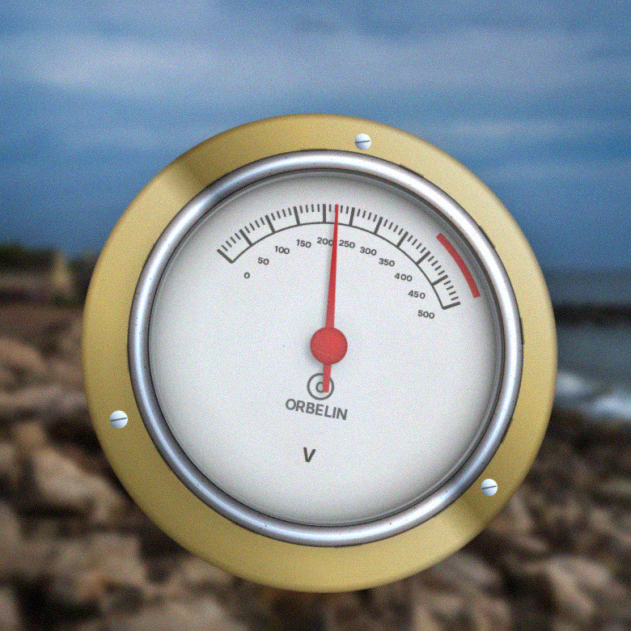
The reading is 220V
